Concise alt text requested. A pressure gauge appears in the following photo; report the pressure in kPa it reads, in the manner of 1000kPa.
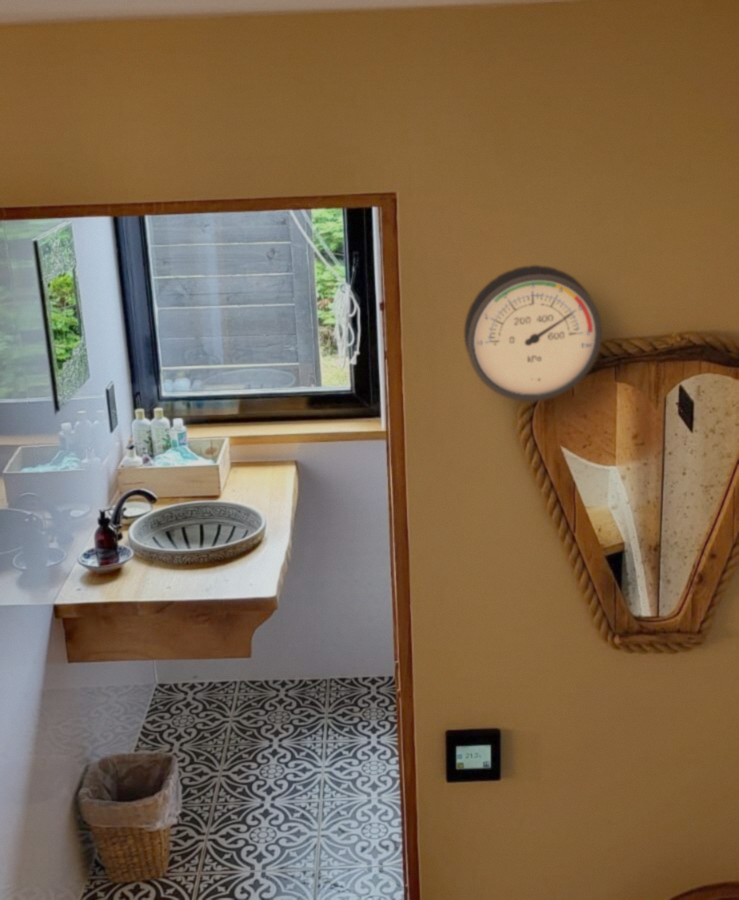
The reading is 500kPa
